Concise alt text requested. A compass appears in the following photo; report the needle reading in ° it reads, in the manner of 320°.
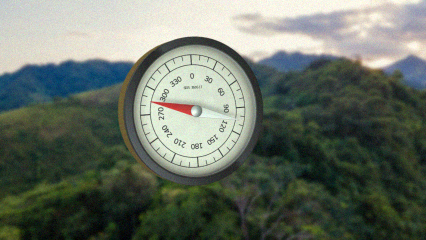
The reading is 285°
